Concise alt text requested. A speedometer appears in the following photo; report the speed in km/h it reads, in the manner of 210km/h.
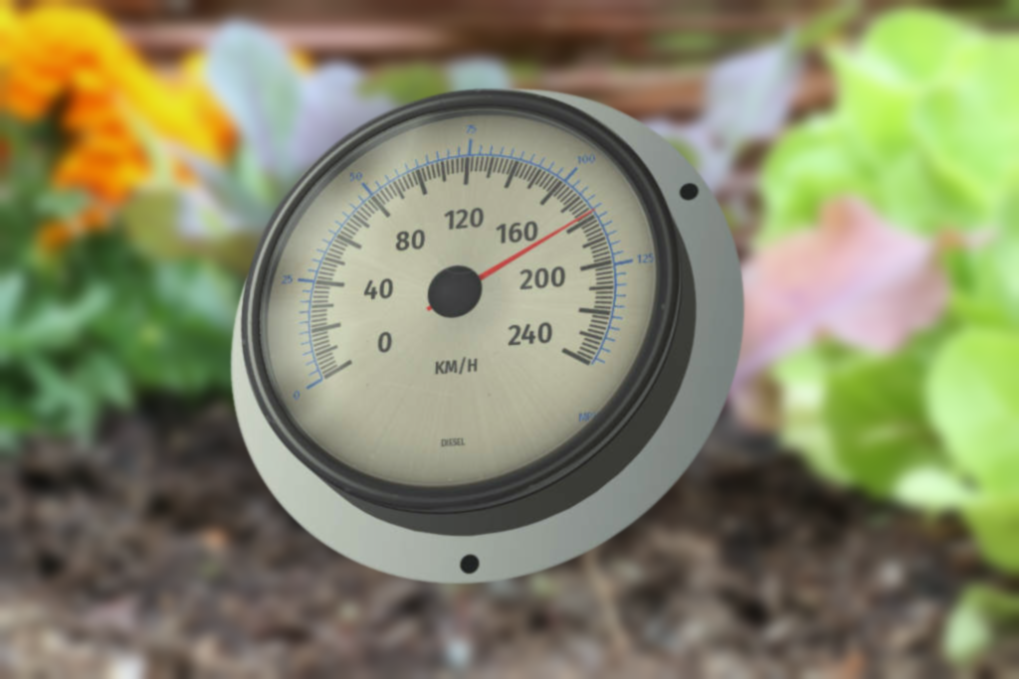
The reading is 180km/h
